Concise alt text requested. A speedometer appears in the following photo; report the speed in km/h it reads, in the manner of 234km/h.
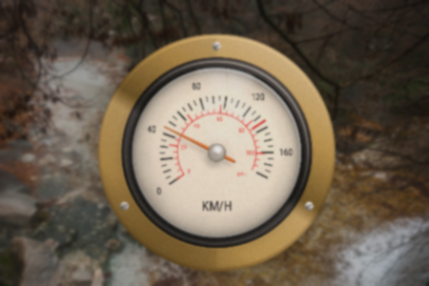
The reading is 45km/h
